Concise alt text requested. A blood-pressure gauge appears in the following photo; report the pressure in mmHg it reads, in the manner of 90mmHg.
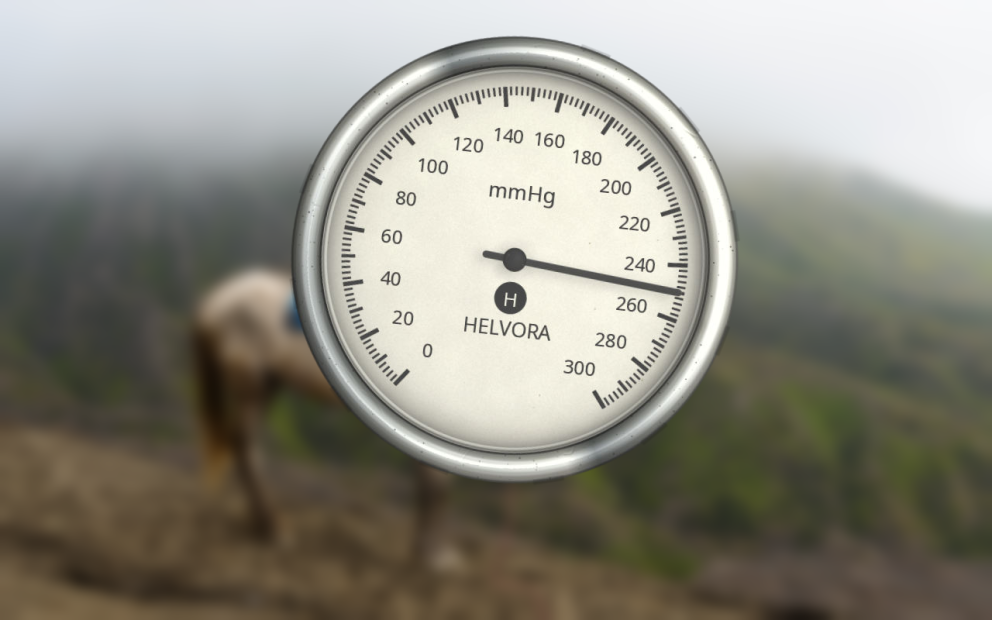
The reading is 250mmHg
